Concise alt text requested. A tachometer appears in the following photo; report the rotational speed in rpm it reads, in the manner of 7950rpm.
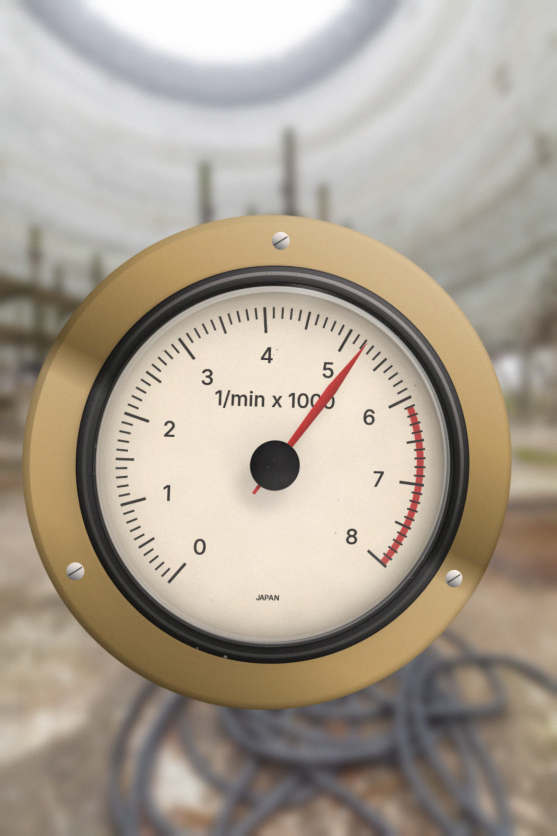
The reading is 5200rpm
